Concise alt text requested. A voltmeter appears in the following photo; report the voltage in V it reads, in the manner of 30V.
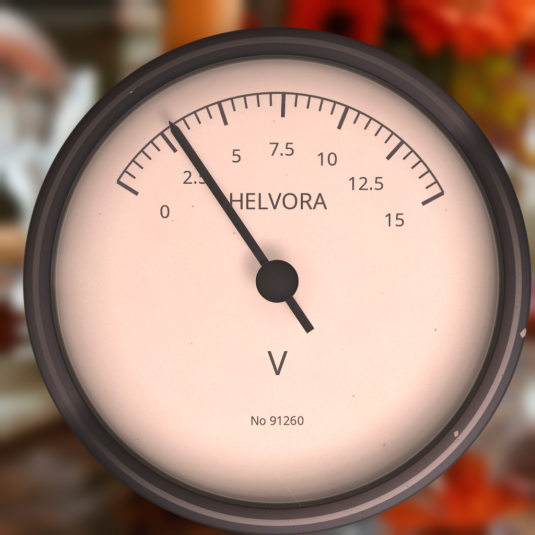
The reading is 3V
